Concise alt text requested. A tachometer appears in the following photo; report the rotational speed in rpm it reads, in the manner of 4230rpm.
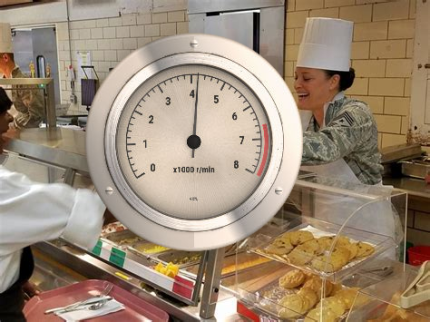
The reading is 4200rpm
